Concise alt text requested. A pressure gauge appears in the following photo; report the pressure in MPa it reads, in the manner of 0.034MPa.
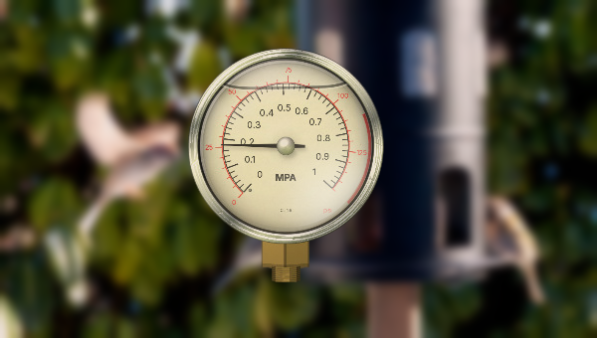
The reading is 0.18MPa
